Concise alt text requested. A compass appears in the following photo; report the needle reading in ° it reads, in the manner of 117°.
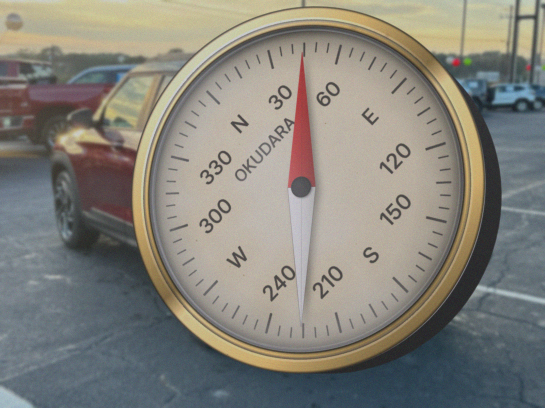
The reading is 45°
